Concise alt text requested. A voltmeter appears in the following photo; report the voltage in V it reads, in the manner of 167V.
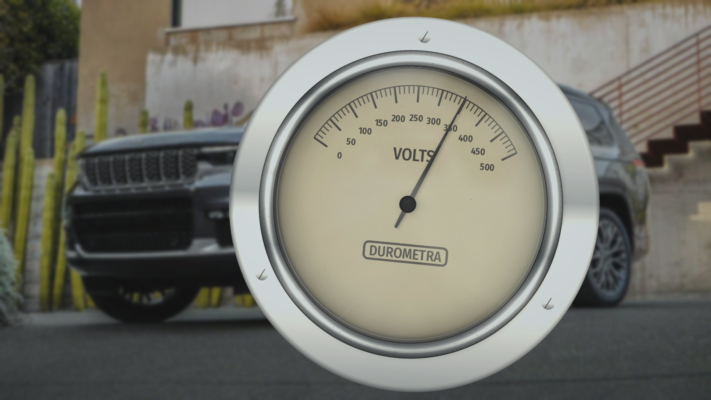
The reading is 350V
